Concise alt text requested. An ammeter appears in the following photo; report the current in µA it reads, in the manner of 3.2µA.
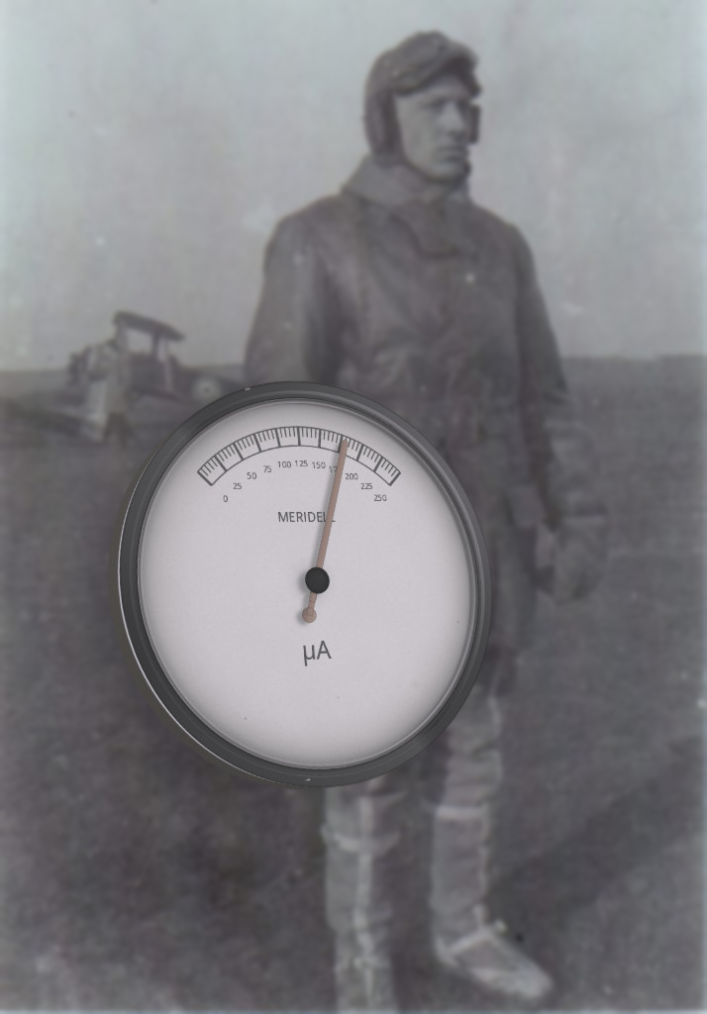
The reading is 175µA
